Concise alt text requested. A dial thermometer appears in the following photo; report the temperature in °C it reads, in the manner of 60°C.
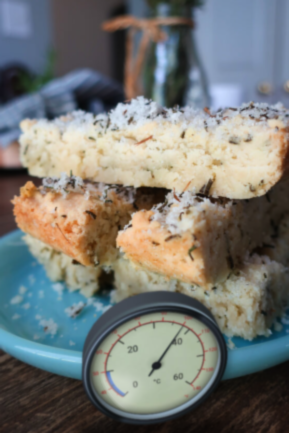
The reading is 37.5°C
